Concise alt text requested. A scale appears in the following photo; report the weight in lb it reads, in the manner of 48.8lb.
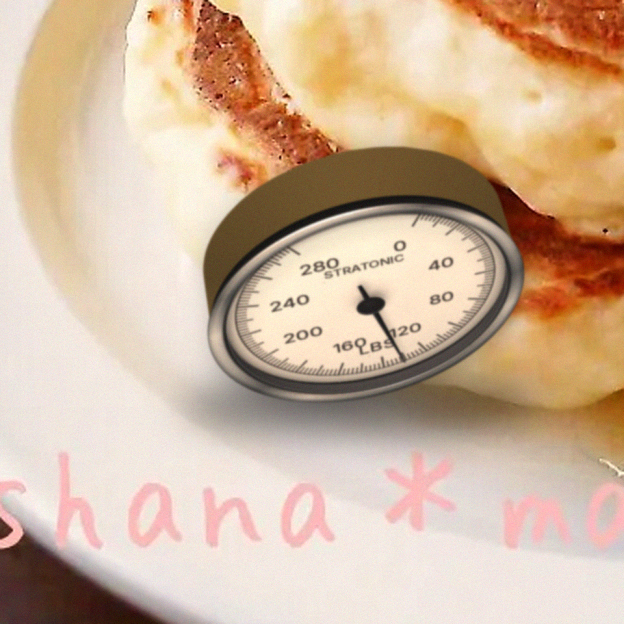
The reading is 130lb
